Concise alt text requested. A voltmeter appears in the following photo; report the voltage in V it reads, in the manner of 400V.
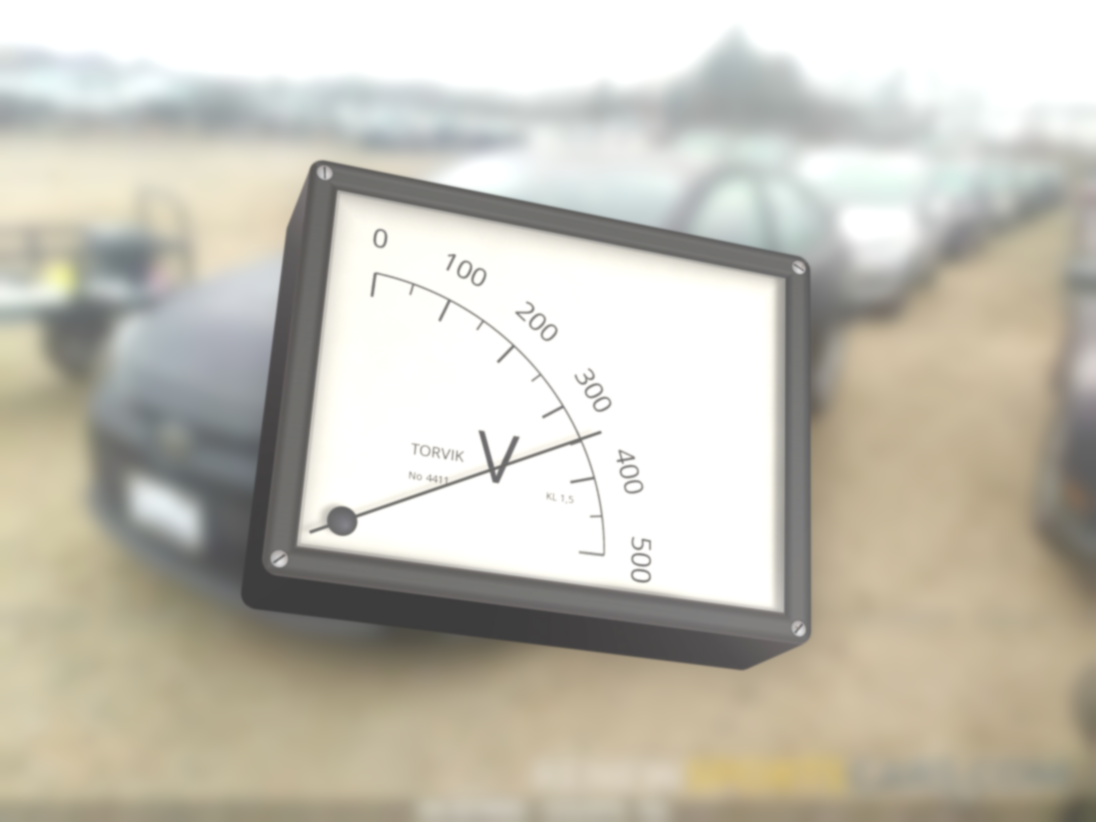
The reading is 350V
